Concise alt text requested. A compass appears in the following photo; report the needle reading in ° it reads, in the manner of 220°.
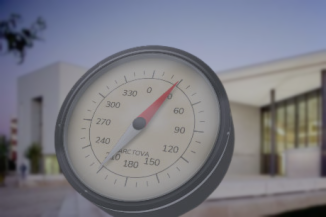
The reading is 30°
